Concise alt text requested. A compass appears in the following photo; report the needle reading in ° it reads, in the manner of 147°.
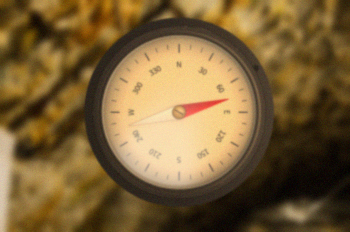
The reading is 75°
